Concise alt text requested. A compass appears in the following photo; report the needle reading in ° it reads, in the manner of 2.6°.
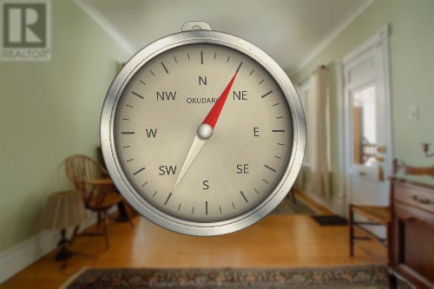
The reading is 30°
